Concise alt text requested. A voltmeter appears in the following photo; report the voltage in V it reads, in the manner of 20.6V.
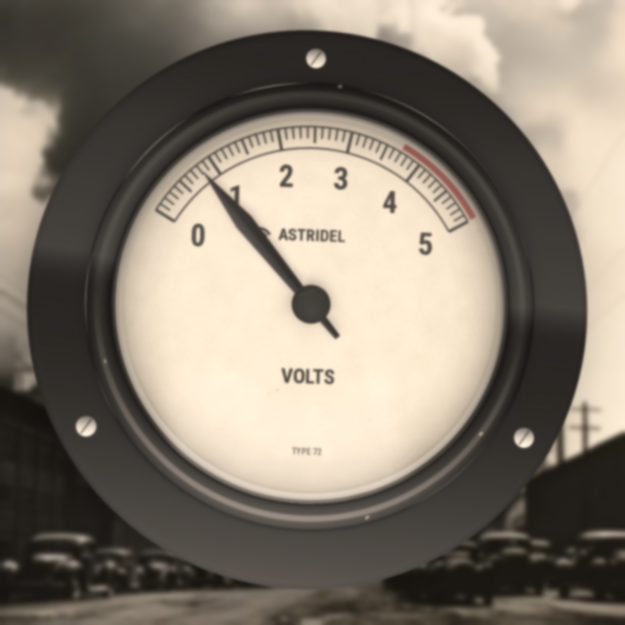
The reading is 0.8V
